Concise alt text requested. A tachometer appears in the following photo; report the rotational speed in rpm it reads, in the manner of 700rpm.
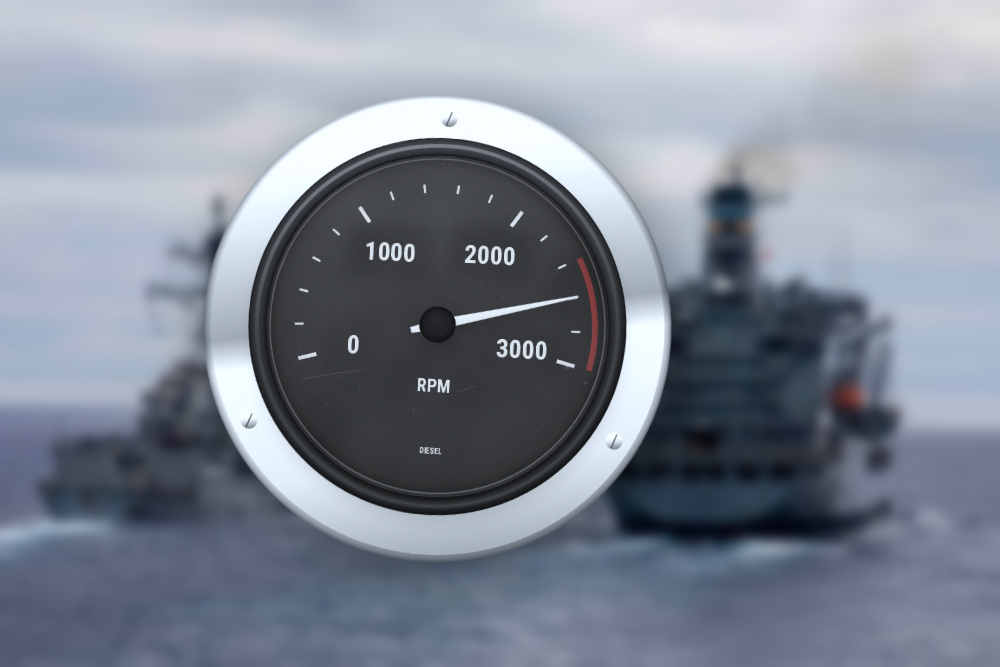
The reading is 2600rpm
